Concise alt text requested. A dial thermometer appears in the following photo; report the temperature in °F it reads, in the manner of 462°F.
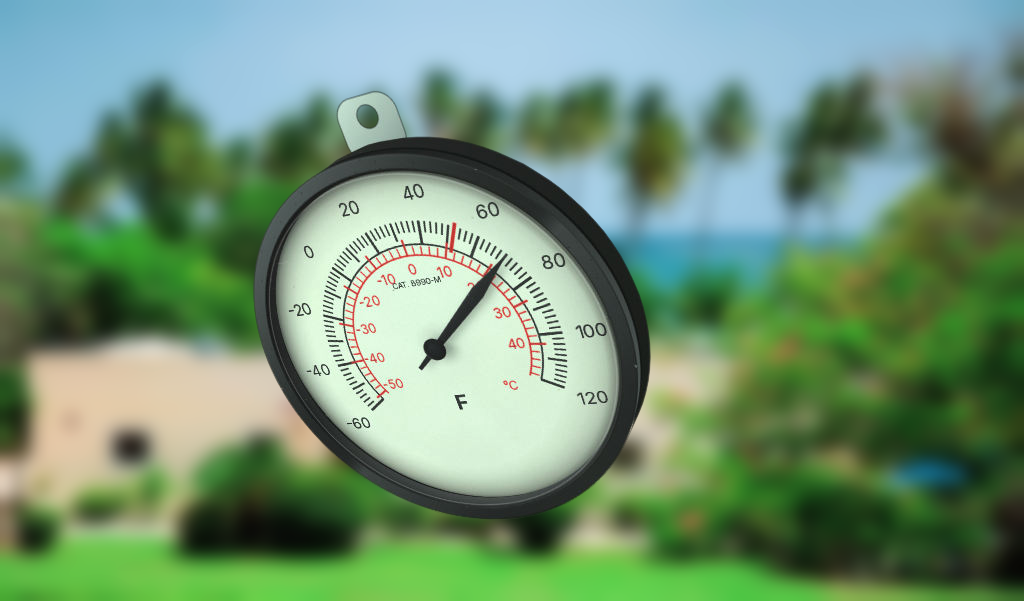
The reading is 70°F
